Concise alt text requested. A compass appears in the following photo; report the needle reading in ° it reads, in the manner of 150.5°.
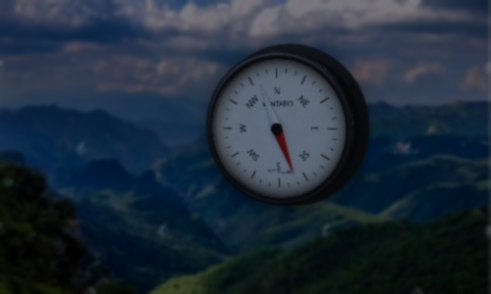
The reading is 160°
